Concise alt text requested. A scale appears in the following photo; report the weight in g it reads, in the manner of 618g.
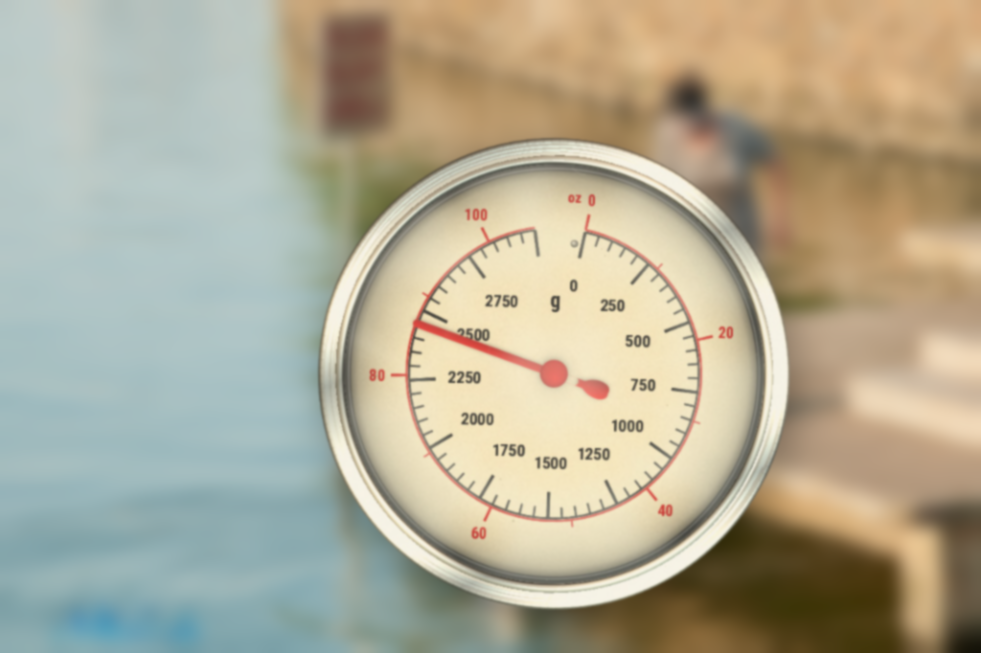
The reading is 2450g
